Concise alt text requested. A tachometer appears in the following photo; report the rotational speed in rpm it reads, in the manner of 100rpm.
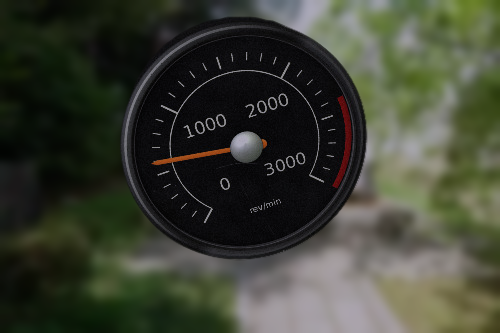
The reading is 600rpm
